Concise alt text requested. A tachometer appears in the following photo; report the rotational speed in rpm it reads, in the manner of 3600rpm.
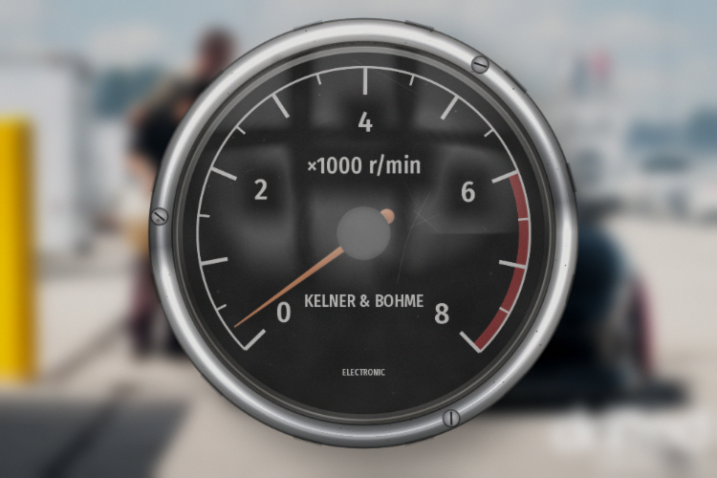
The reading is 250rpm
